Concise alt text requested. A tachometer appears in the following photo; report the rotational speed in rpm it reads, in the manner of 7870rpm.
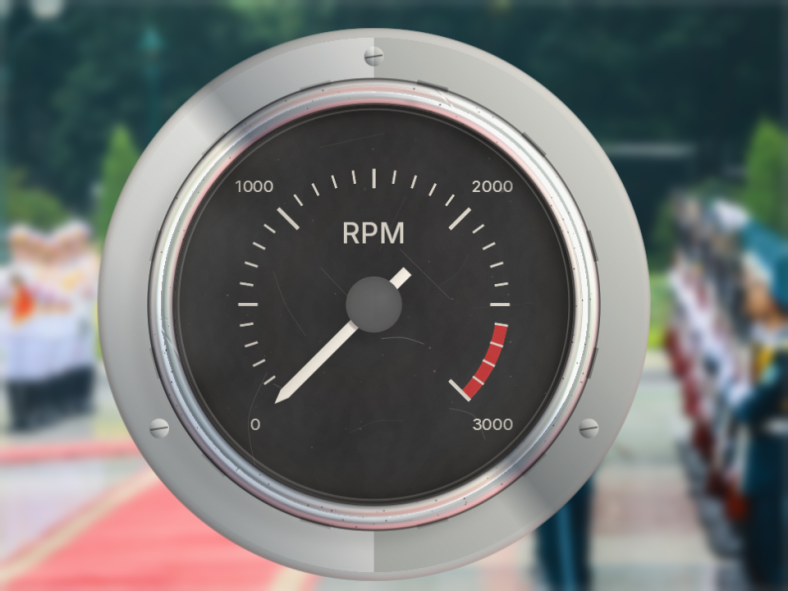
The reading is 0rpm
